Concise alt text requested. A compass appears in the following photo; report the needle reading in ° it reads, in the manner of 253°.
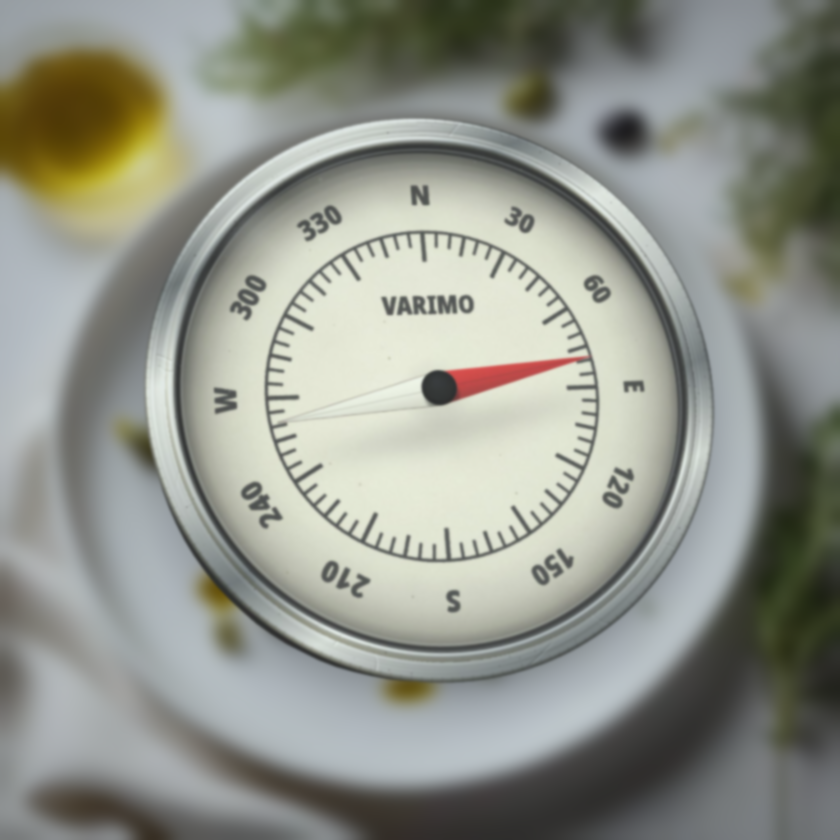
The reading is 80°
